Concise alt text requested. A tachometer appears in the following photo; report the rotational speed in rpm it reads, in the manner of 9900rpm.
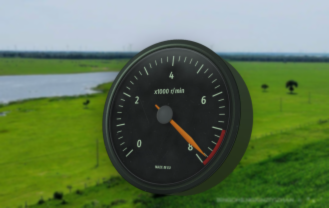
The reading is 7800rpm
